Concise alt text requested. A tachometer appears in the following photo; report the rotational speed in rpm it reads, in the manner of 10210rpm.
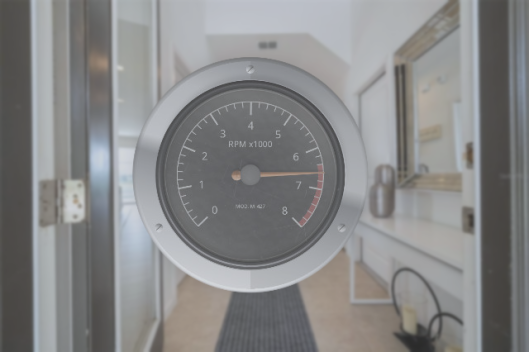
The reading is 6600rpm
